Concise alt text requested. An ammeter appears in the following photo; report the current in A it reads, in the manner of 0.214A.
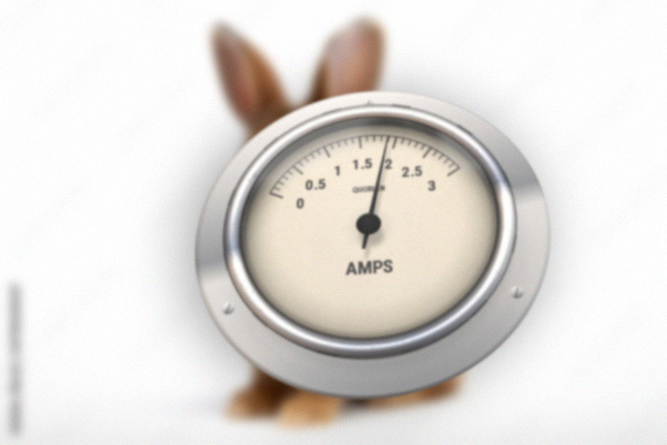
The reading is 1.9A
